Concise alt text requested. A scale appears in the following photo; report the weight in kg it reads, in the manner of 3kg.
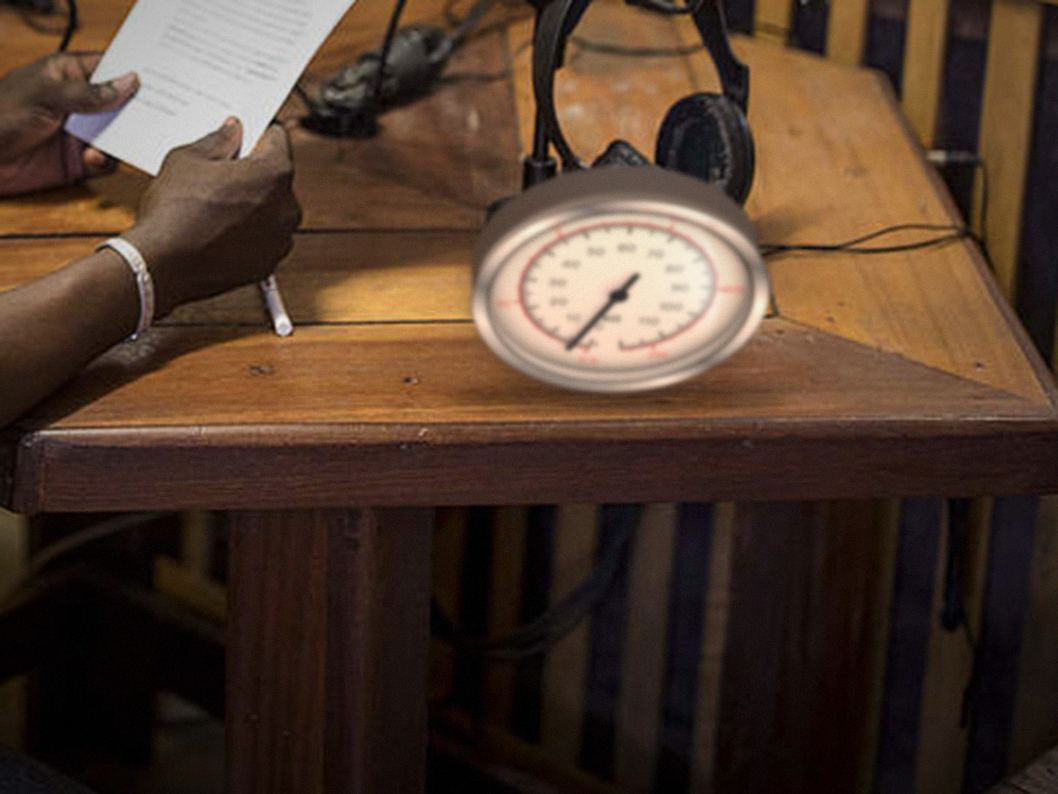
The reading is 5kg
